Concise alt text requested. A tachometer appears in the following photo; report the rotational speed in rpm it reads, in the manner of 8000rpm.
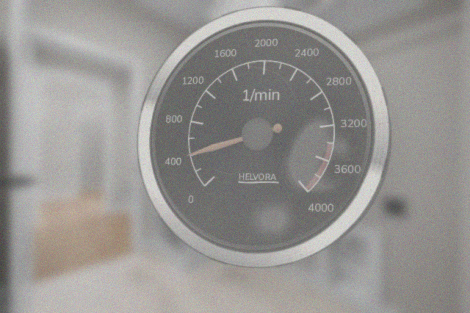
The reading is 400rpm
